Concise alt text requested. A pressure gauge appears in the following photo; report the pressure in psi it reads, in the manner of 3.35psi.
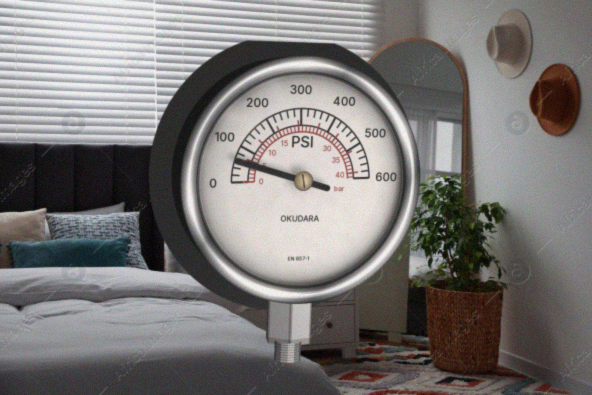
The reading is 60psi
